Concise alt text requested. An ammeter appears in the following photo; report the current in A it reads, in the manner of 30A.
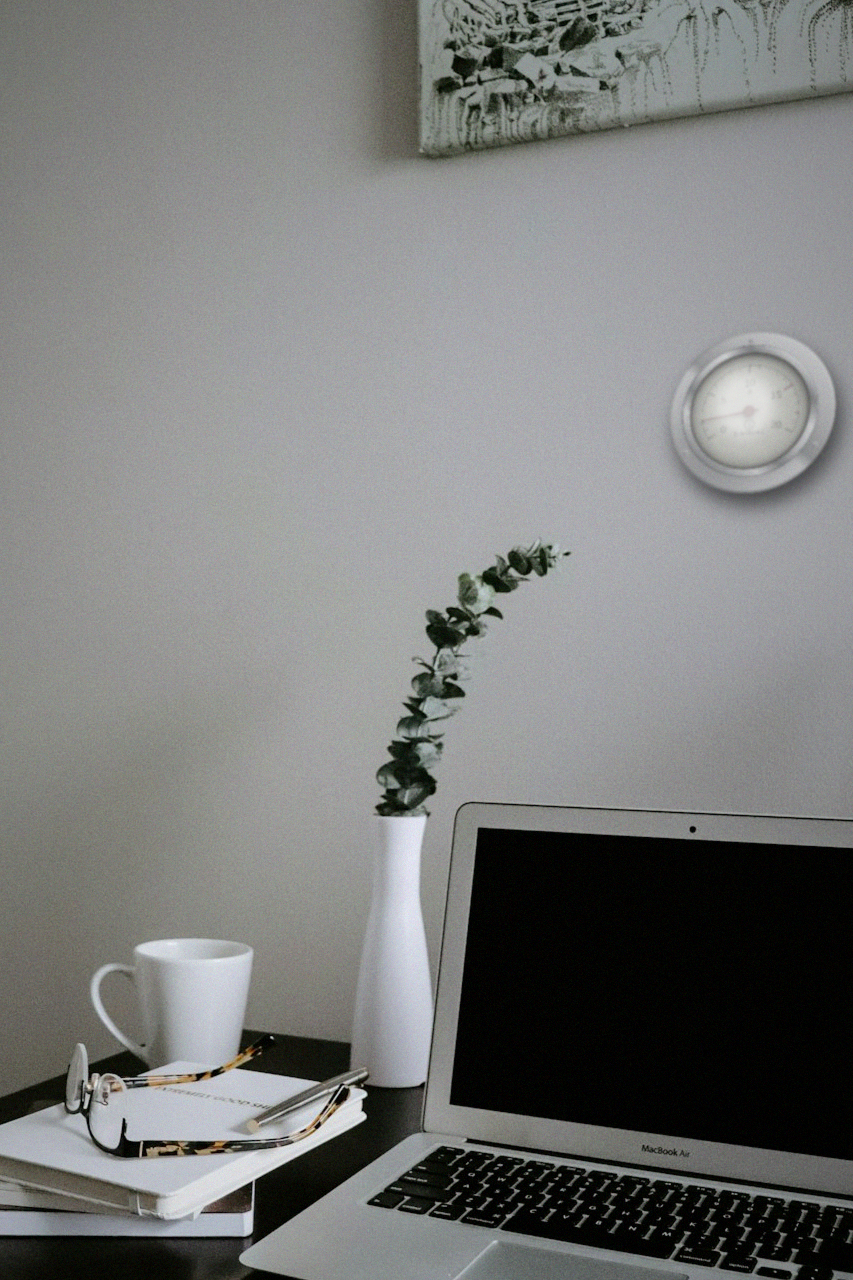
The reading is 2A
